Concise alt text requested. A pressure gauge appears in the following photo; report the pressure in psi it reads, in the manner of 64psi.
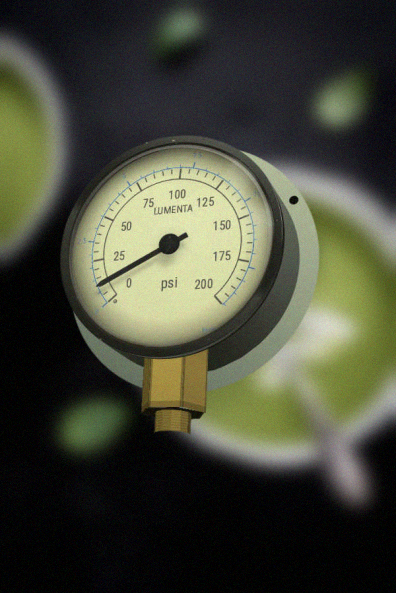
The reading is 10psi
